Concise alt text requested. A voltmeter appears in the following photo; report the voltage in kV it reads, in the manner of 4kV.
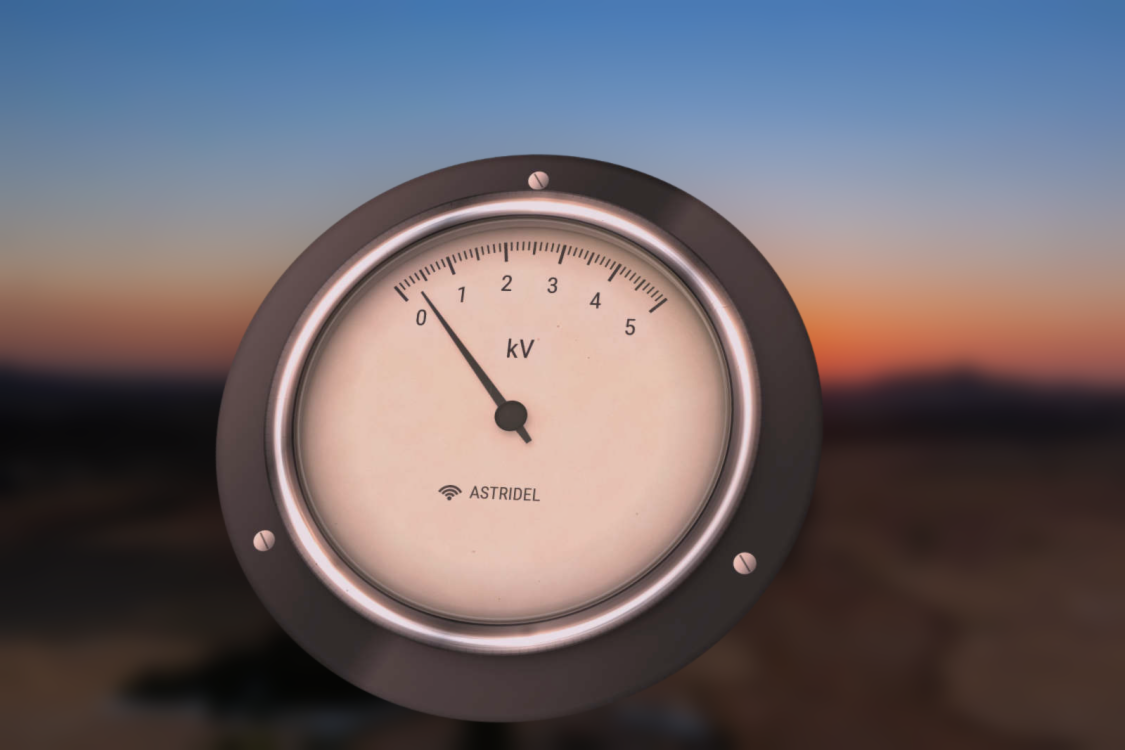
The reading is 0.3kV
